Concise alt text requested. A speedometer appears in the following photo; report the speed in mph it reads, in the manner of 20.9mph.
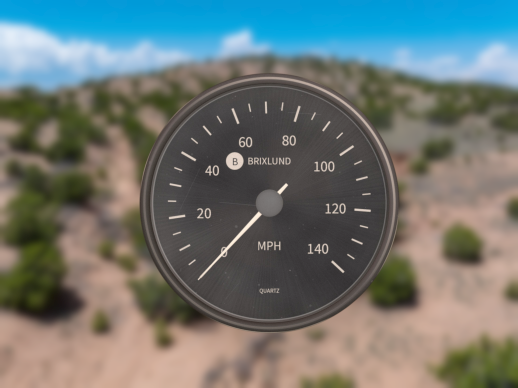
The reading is 0mph
